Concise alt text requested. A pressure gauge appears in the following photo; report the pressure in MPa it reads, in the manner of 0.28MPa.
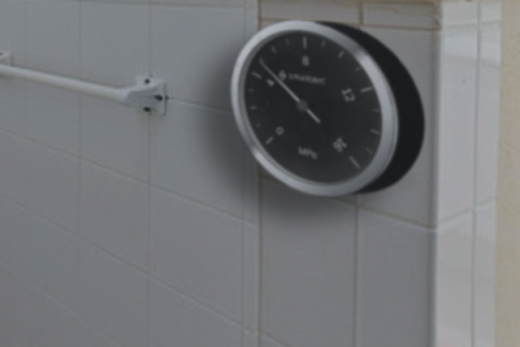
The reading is 5MPa
